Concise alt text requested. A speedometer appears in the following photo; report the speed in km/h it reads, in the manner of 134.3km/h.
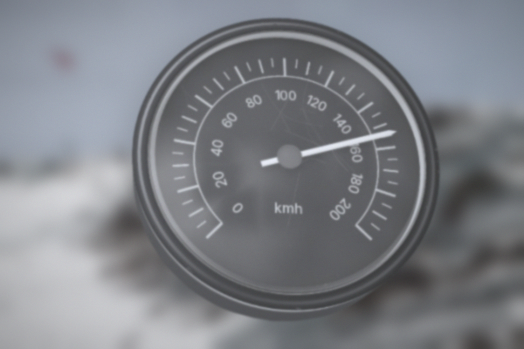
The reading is 155km/h
